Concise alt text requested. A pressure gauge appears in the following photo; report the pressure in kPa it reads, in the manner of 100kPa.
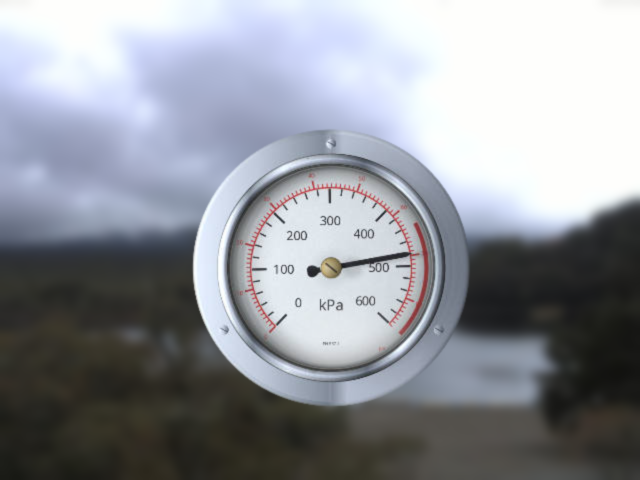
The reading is 480kPa
